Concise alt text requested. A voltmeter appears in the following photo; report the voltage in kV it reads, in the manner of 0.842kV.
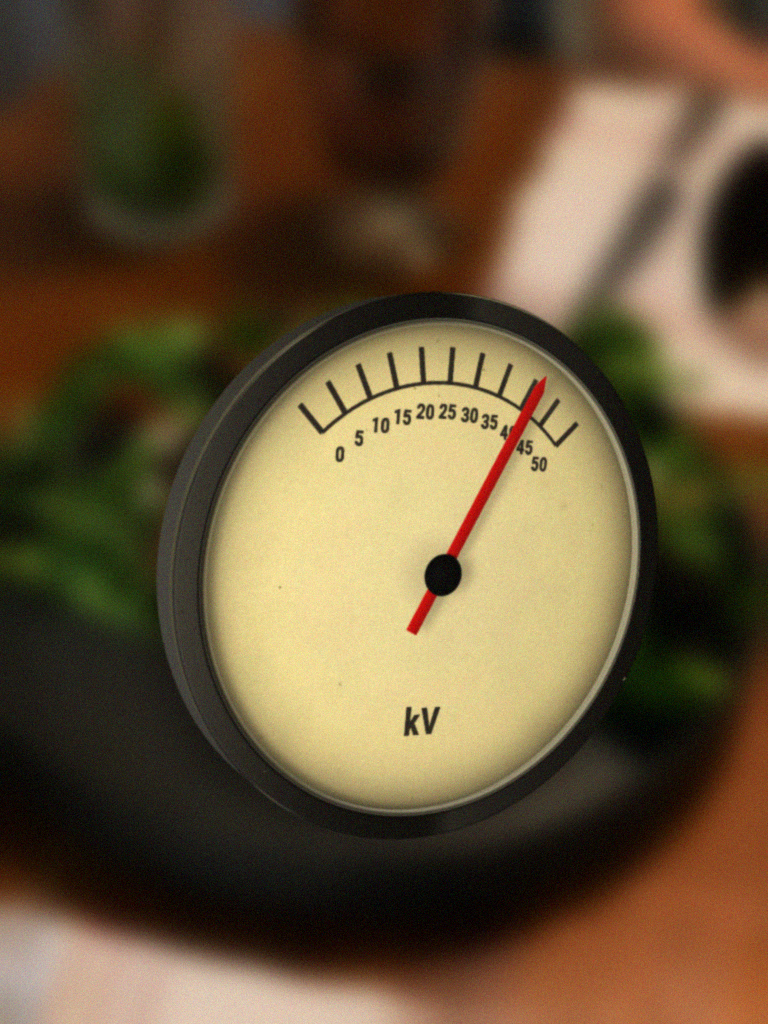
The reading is 40kV
